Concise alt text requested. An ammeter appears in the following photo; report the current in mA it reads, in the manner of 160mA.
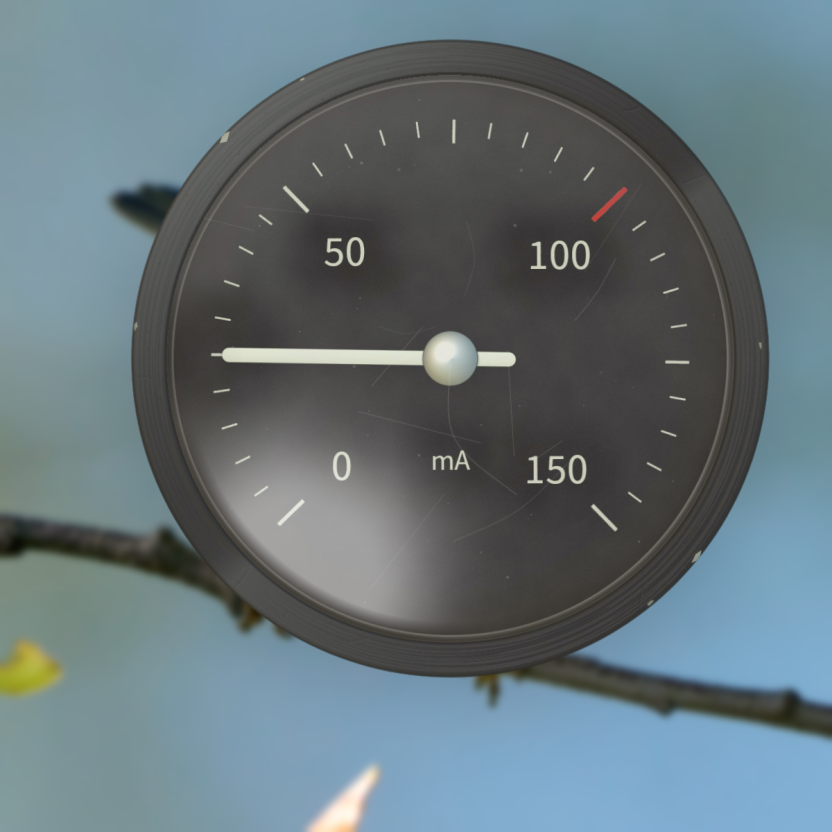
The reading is 25mA
